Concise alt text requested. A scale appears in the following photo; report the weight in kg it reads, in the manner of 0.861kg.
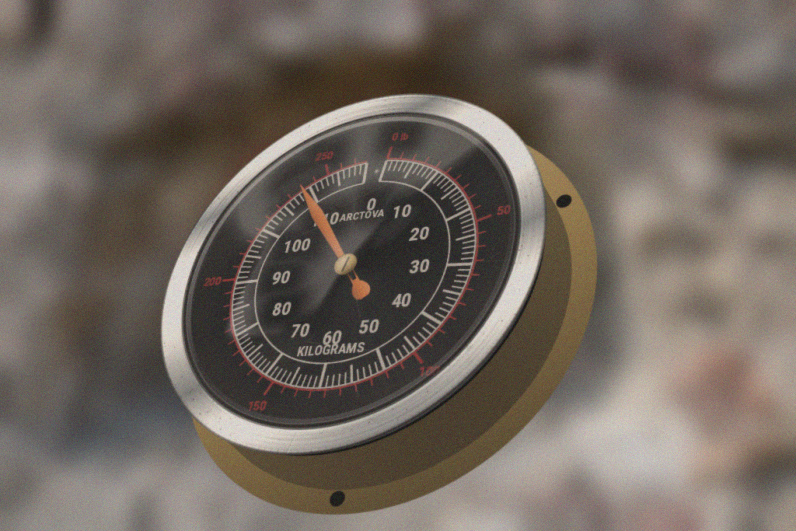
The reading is 109kg
